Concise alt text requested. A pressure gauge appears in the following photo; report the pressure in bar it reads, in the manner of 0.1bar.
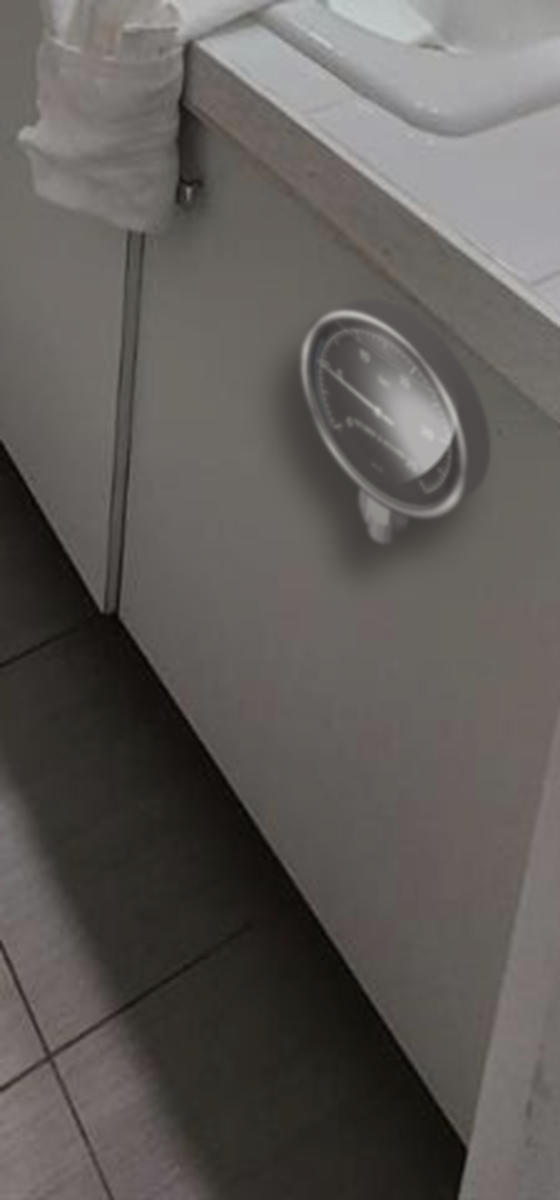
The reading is 5bar
